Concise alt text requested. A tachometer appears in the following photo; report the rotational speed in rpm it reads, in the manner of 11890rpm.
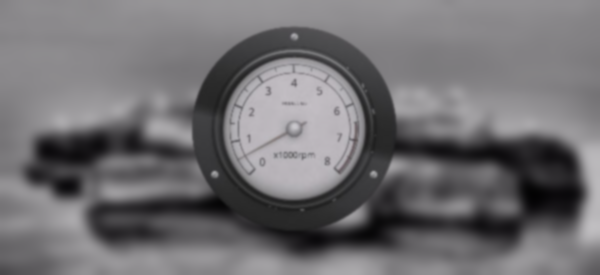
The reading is 500rpm
